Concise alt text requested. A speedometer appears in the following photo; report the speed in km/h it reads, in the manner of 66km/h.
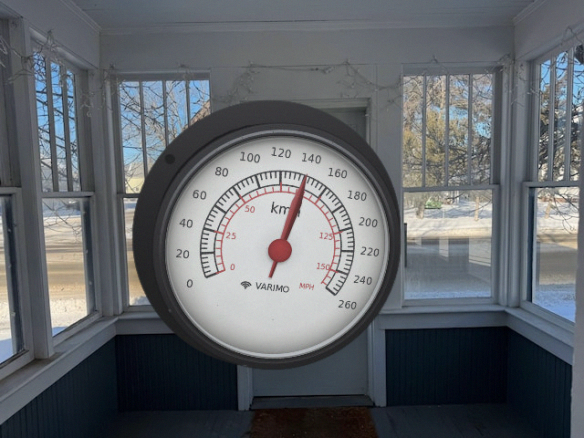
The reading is 140km/h
